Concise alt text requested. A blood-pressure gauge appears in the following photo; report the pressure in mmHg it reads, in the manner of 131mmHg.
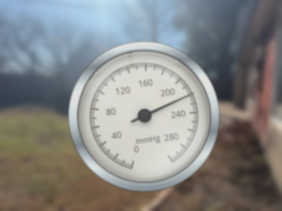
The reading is 220mmHg
